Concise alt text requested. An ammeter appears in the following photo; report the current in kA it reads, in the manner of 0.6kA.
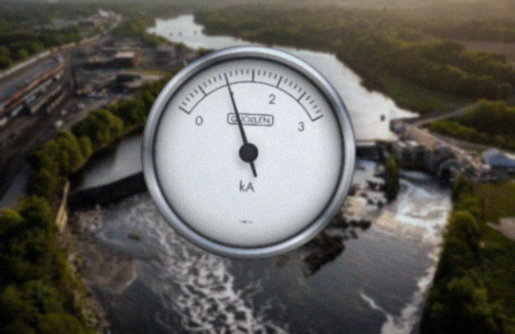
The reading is 1kA
